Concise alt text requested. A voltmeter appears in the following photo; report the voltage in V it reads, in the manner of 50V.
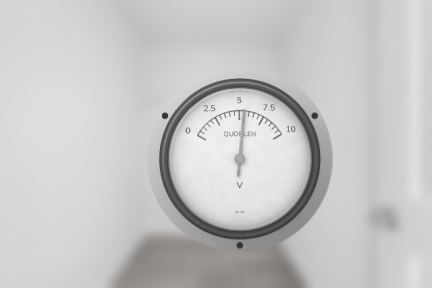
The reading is 5.5V
